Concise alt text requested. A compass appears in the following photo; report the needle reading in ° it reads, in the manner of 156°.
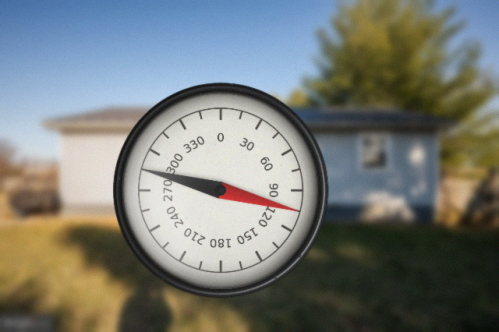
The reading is 105°
